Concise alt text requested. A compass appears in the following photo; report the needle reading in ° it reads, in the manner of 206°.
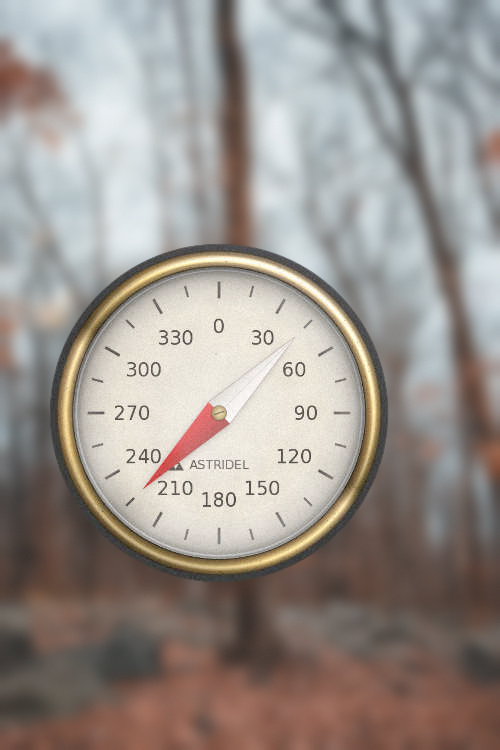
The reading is 225°
